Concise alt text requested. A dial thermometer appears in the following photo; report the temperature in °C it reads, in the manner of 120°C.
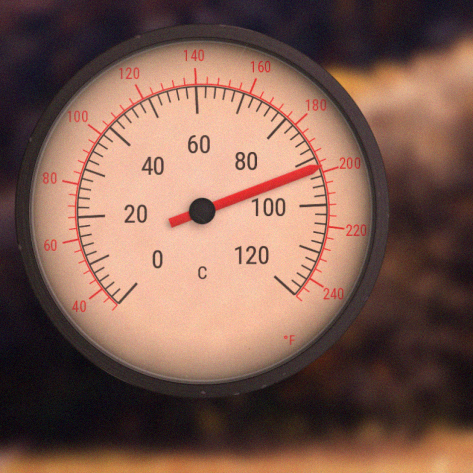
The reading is 92°C
